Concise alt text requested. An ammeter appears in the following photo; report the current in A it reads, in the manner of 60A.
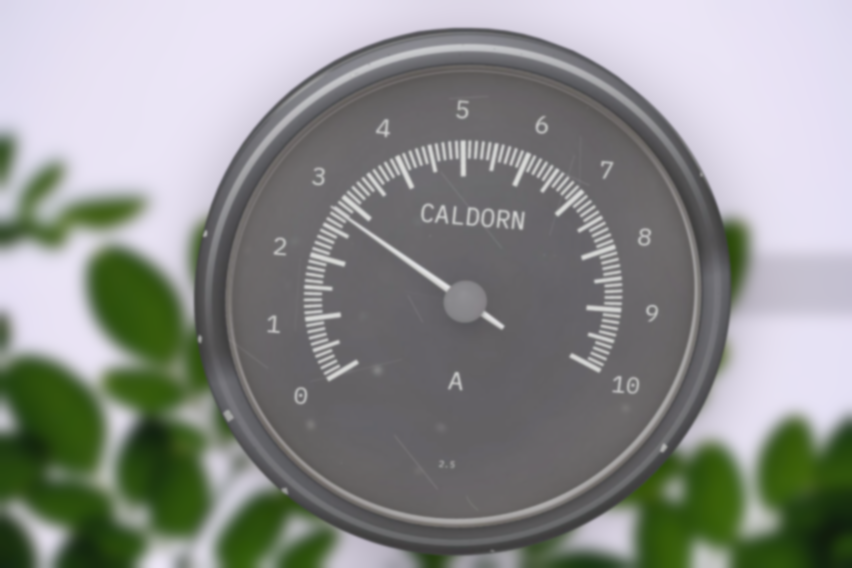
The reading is 2.8A
